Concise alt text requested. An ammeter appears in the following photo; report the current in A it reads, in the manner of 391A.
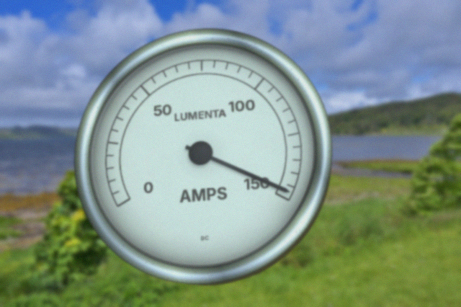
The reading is 147.5A
